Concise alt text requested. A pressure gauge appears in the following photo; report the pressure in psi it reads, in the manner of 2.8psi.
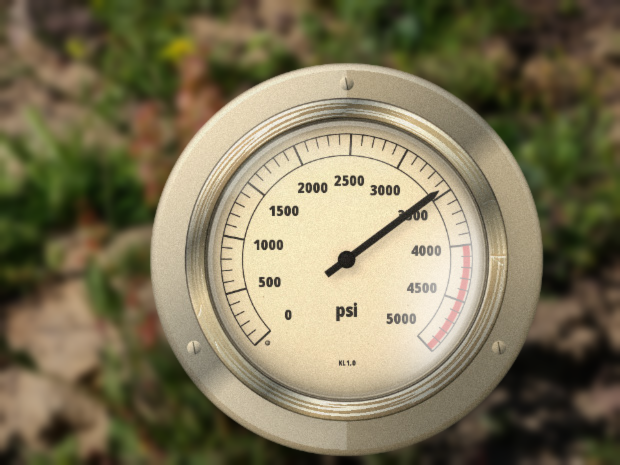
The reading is 3450psi
